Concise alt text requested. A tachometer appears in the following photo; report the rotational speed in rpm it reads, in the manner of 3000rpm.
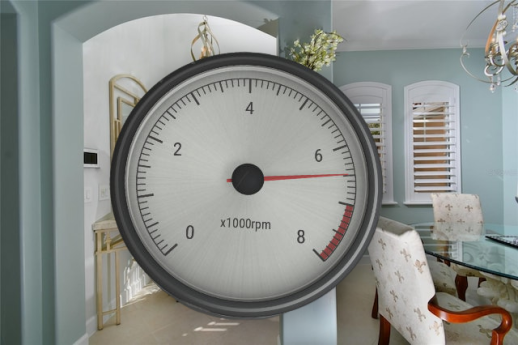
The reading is 6500rpm
